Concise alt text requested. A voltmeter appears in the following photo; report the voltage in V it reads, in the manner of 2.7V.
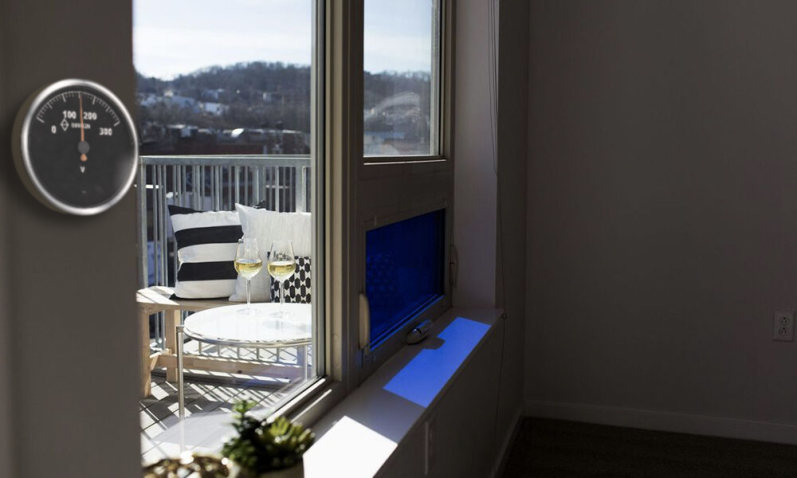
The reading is 150V
